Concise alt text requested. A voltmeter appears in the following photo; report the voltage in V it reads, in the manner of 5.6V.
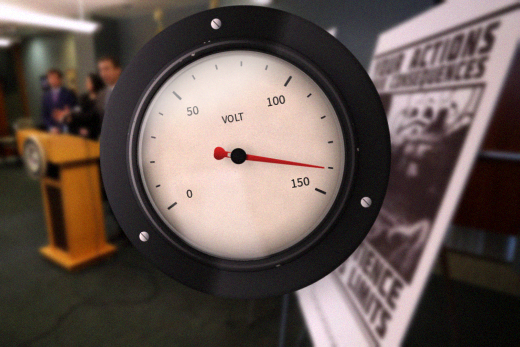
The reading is 140V
